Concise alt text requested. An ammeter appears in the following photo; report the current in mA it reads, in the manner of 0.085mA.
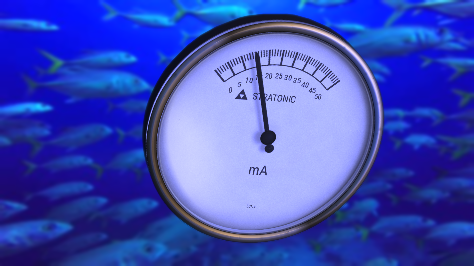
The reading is 15mA
